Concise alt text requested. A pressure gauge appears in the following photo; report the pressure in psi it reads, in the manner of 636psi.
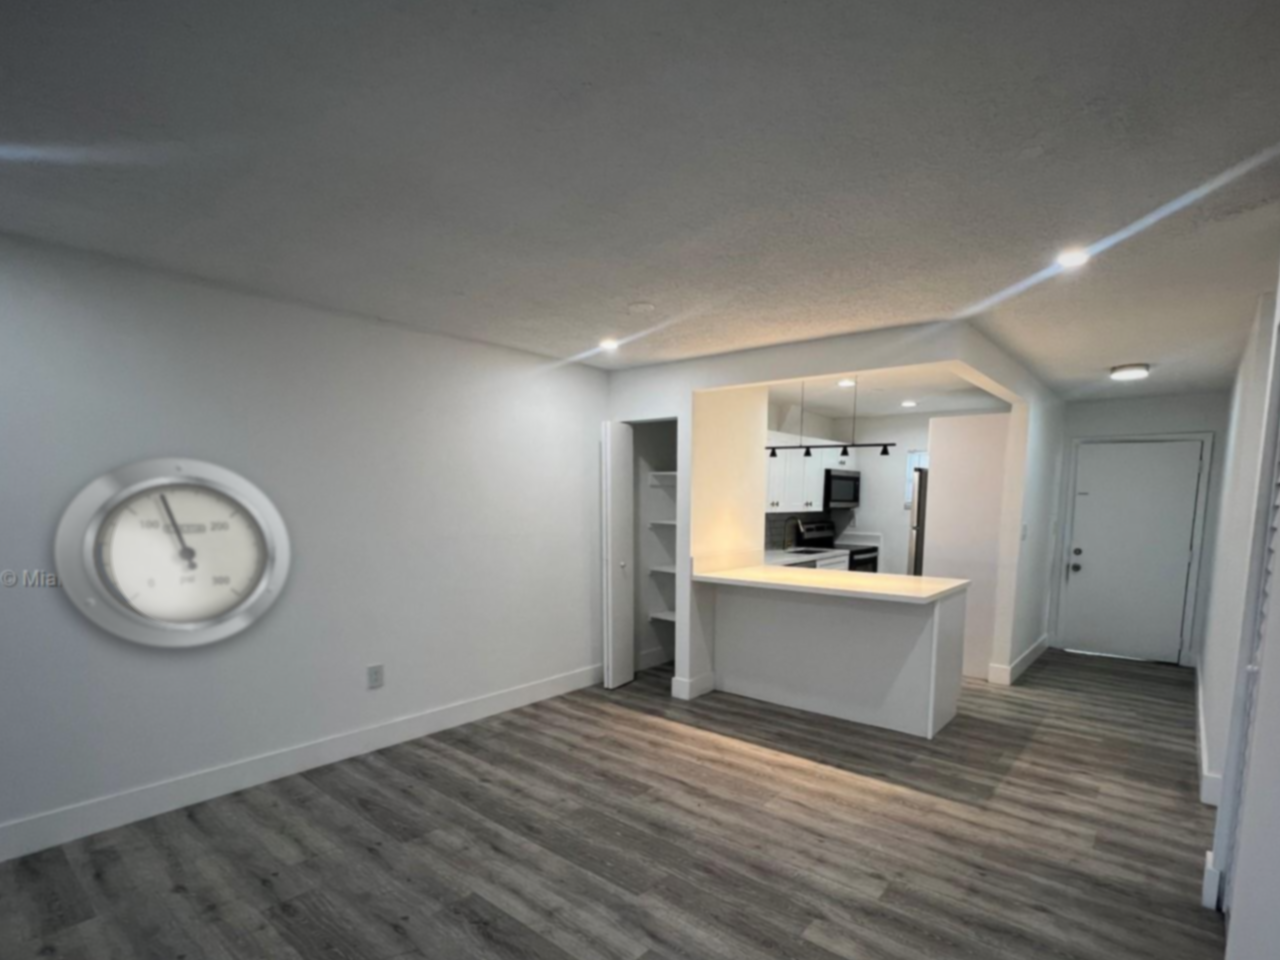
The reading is 130psi
